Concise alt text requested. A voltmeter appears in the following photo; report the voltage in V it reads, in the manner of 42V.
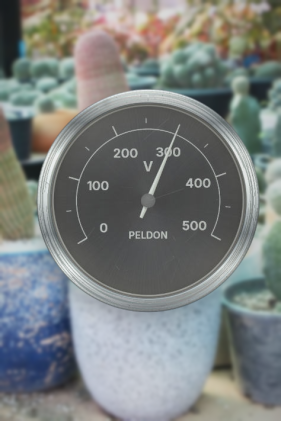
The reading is 300V
